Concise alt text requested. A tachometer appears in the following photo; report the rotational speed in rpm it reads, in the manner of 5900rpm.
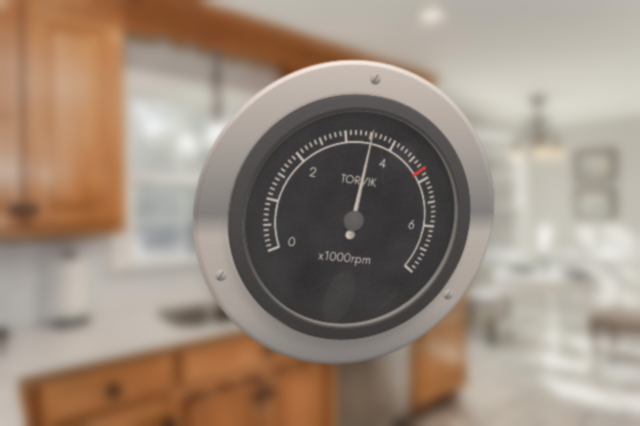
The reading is 3500rpm
